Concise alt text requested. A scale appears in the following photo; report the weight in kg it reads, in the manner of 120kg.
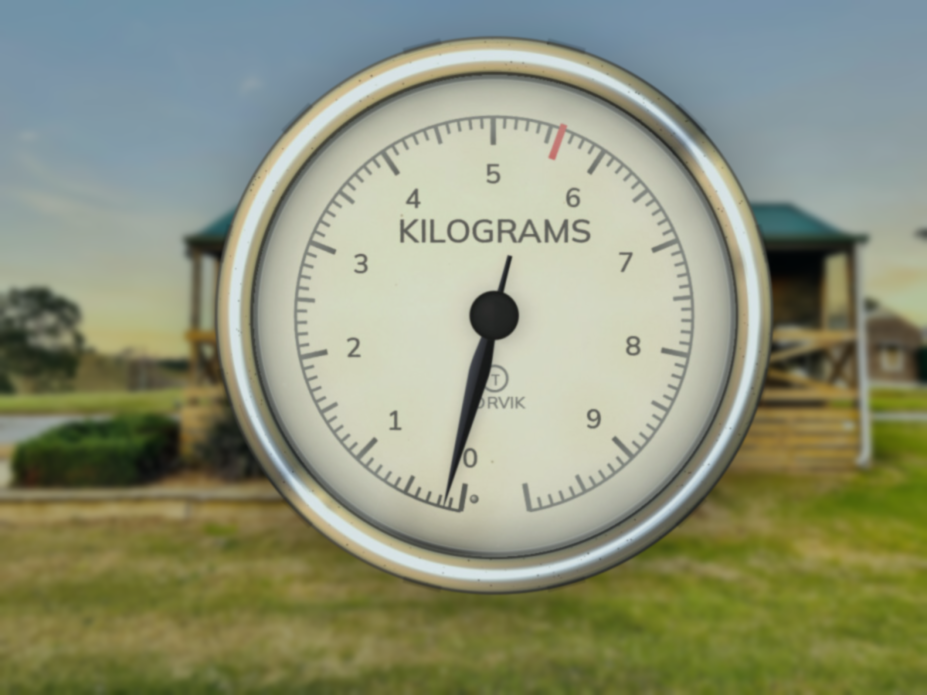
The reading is 0.15kg
